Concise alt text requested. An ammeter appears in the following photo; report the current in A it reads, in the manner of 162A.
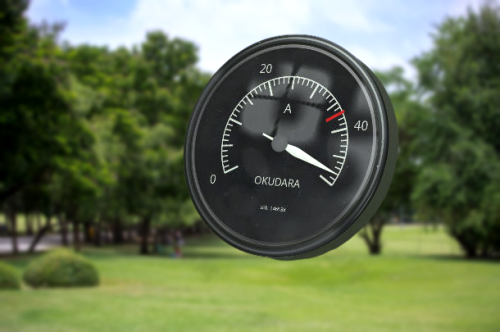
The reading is 48A
